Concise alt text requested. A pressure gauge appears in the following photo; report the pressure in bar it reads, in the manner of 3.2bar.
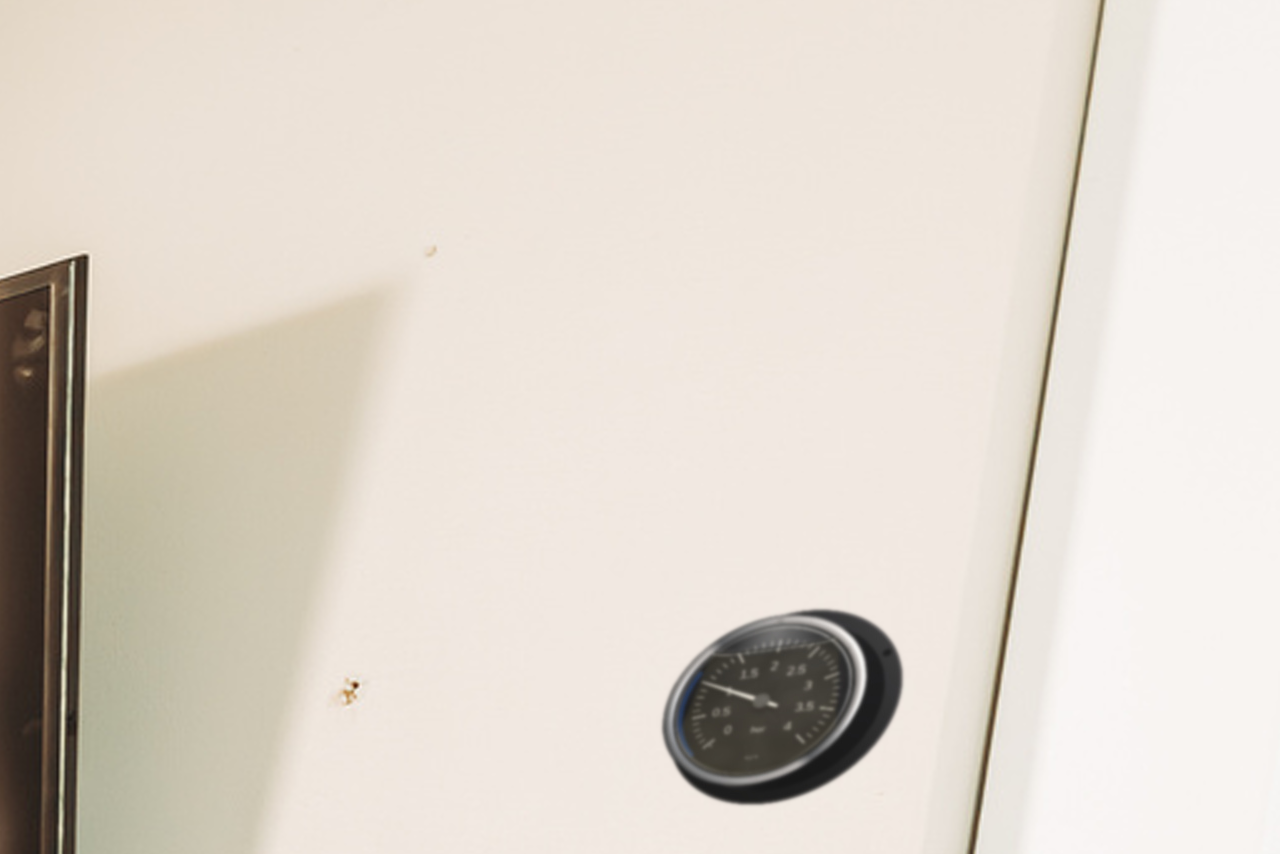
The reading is 1bar
